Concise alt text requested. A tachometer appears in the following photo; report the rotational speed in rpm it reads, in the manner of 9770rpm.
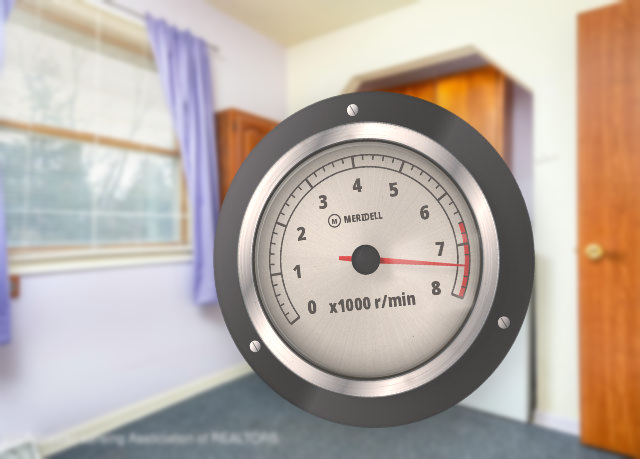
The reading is 7400rpm
